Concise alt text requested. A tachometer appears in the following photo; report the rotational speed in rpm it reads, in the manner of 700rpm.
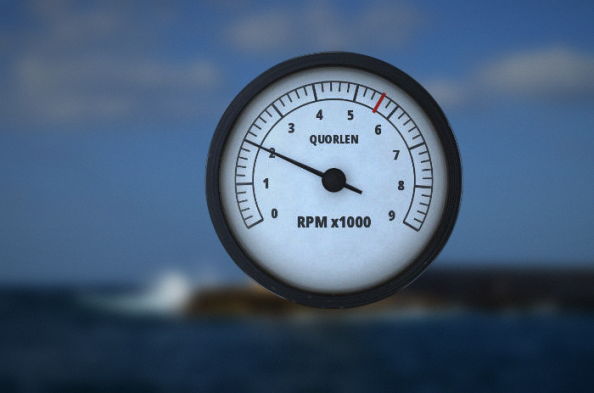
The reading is 2000rpm
